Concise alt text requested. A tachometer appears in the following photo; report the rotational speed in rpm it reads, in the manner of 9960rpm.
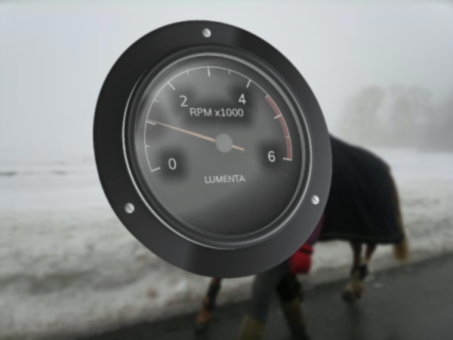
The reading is 1000rpm
